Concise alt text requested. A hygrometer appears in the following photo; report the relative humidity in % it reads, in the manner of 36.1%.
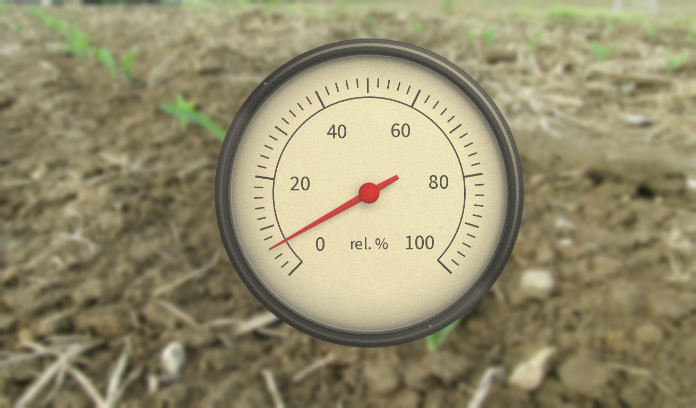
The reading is 6%
